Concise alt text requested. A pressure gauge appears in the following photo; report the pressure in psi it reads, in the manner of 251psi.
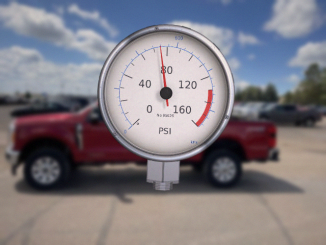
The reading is 75psi
